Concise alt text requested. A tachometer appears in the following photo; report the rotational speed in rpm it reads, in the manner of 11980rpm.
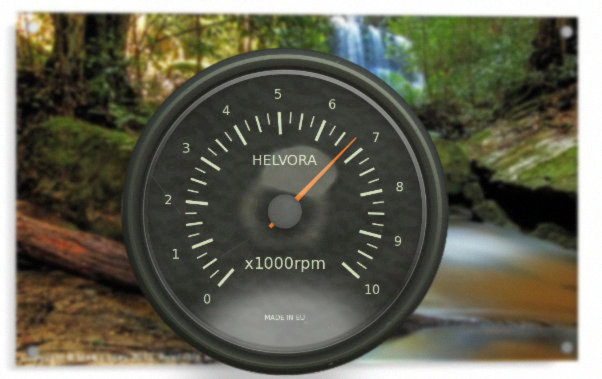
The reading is 6750rpm
